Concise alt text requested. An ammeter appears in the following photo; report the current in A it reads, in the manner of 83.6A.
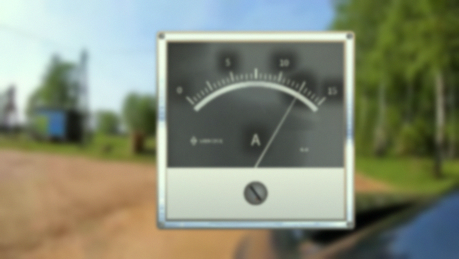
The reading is 12.5A
